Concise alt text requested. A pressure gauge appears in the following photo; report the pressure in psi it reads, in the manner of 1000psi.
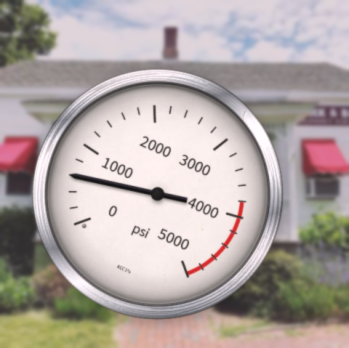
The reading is 600psi
